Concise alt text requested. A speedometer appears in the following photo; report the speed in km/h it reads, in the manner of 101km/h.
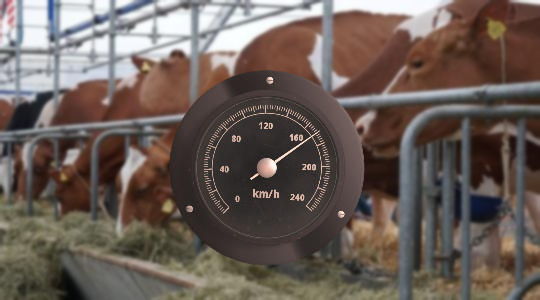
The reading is 170km/h
